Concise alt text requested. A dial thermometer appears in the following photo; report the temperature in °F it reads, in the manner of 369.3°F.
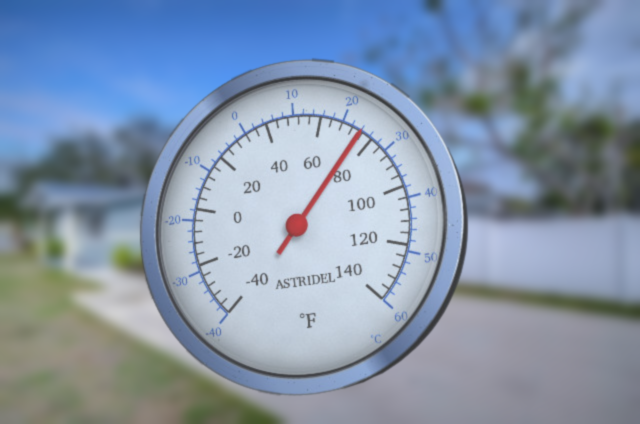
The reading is 76°F
